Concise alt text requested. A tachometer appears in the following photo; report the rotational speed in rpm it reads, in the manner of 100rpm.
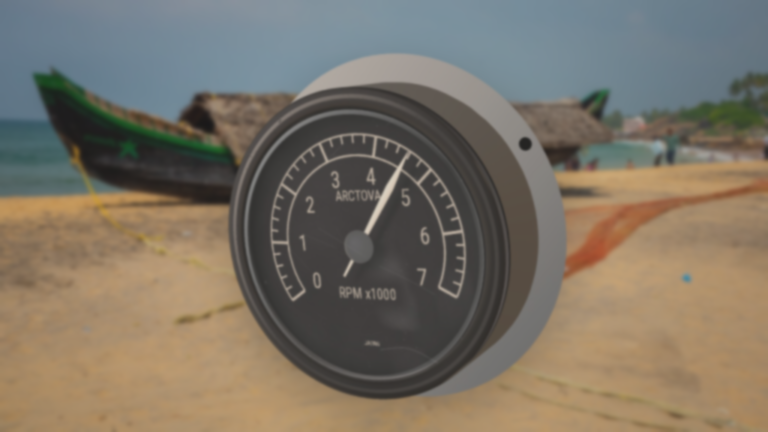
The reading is 4600rpm
